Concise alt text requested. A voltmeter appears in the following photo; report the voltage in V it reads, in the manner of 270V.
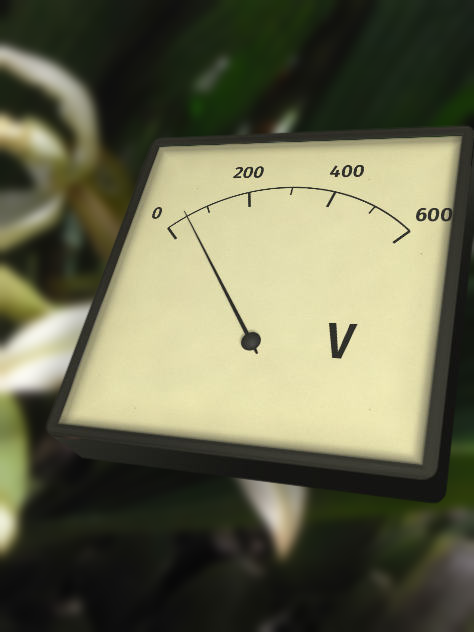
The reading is 50V
